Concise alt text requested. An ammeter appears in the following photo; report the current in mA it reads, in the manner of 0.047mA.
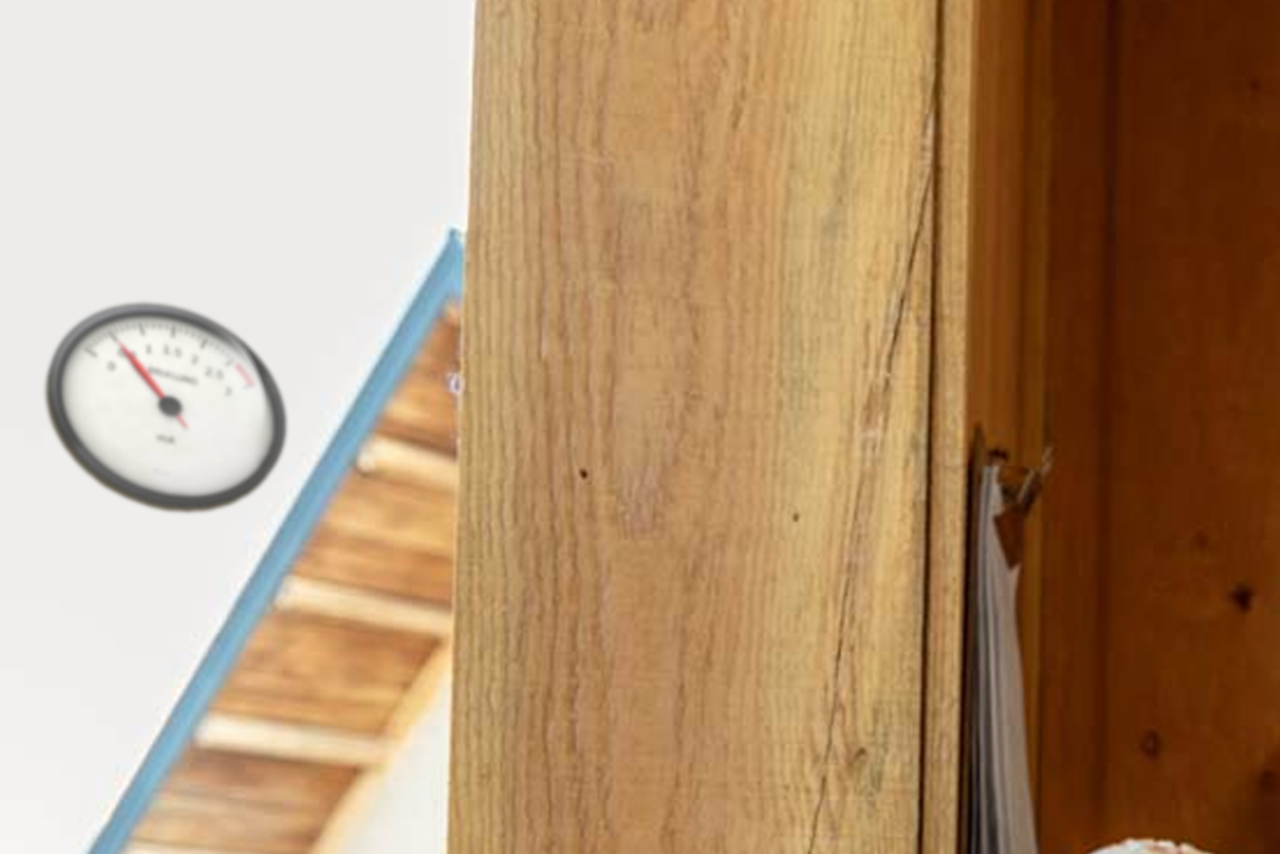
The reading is 0.5mA
